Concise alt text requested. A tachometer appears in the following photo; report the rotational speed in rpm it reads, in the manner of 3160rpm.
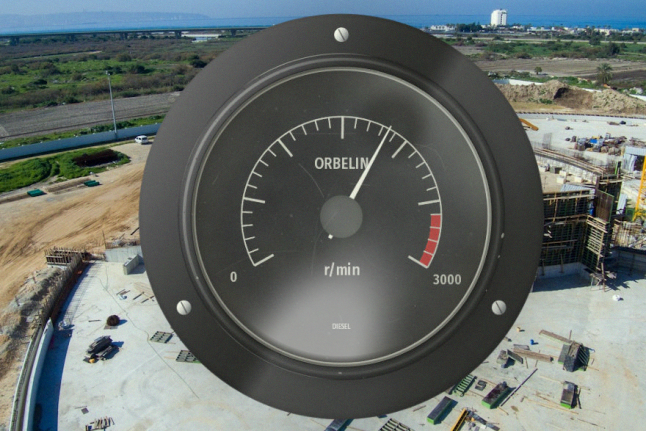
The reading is 1850rpm
